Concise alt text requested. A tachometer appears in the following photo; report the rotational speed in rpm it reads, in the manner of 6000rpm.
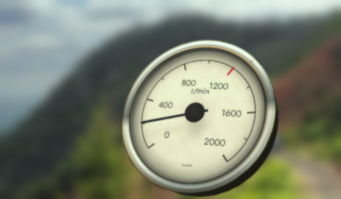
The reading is 200rpm
